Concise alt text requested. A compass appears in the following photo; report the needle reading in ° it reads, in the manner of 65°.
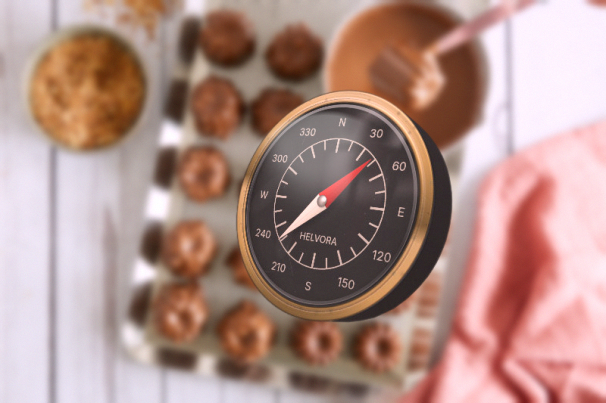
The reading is 45°
